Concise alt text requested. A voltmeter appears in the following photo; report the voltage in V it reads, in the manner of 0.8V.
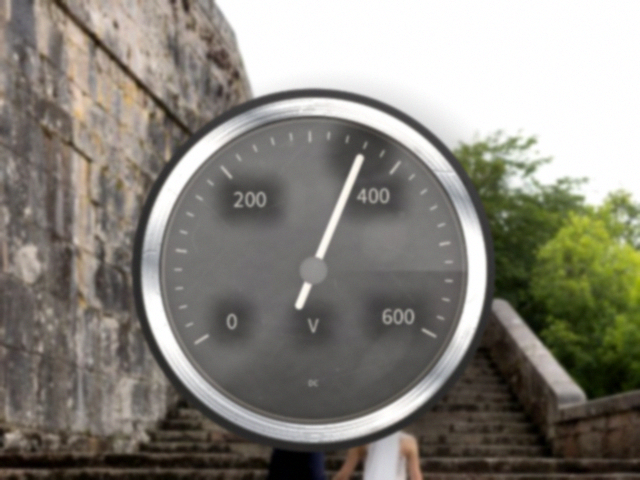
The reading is 360V
